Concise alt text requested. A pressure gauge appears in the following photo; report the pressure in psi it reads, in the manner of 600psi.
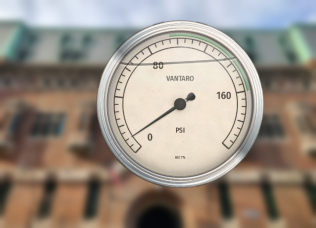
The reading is 10psi
